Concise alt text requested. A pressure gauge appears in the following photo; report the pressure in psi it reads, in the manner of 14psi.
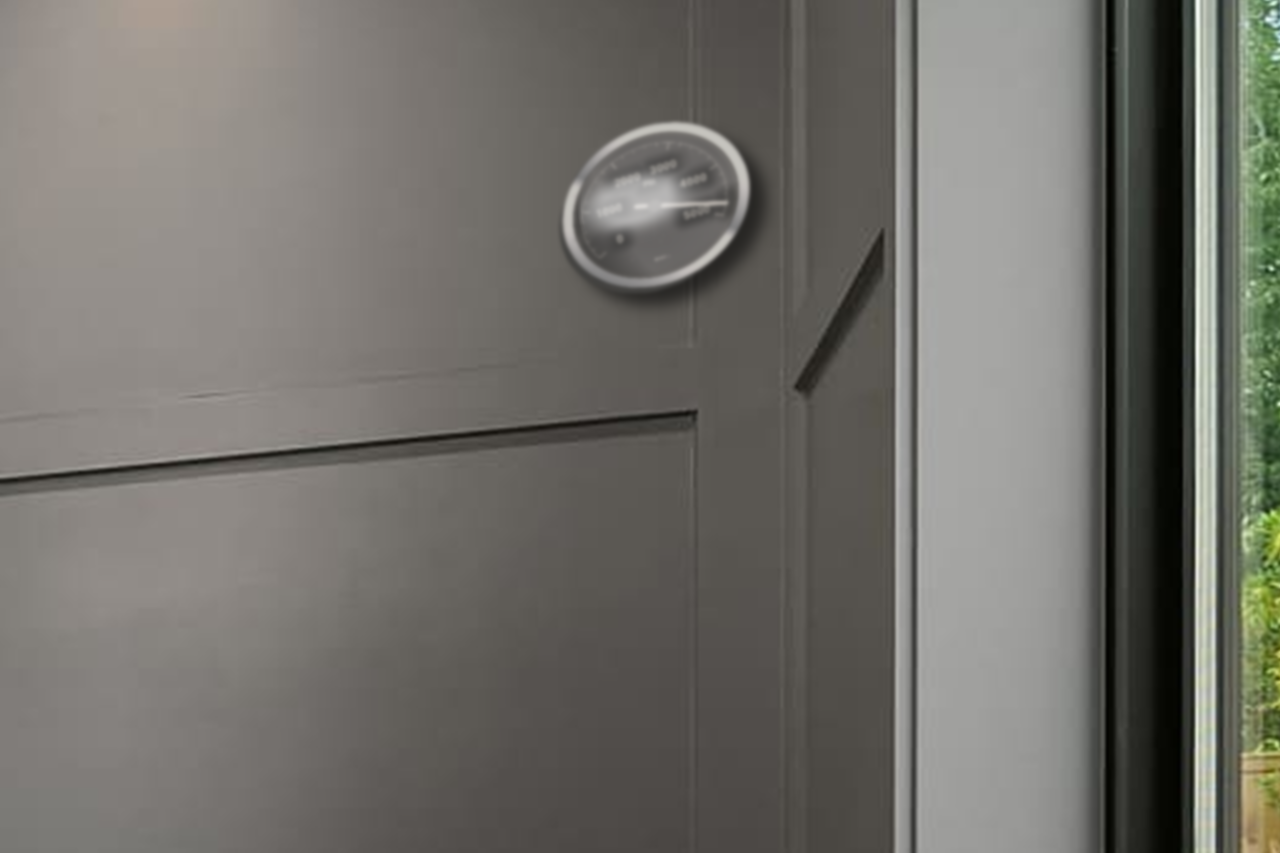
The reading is 4800psi
